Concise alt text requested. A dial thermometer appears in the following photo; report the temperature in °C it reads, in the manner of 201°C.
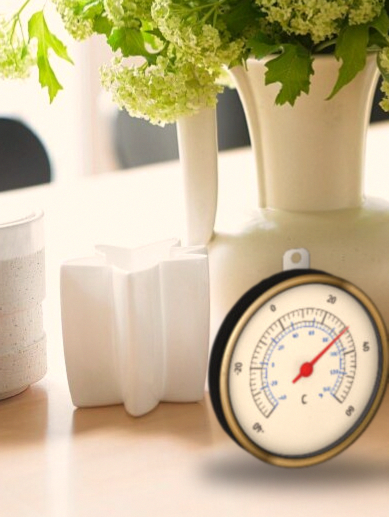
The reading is 30°C
